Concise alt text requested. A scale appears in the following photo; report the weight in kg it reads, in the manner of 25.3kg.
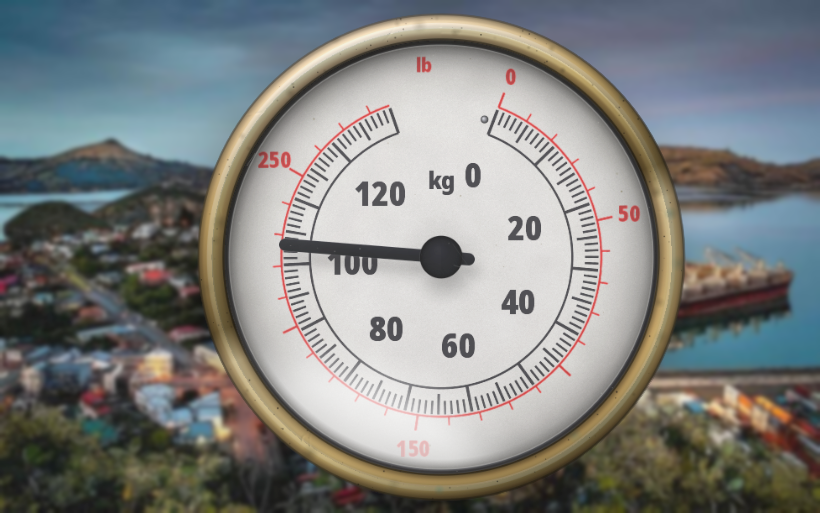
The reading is 103kg
